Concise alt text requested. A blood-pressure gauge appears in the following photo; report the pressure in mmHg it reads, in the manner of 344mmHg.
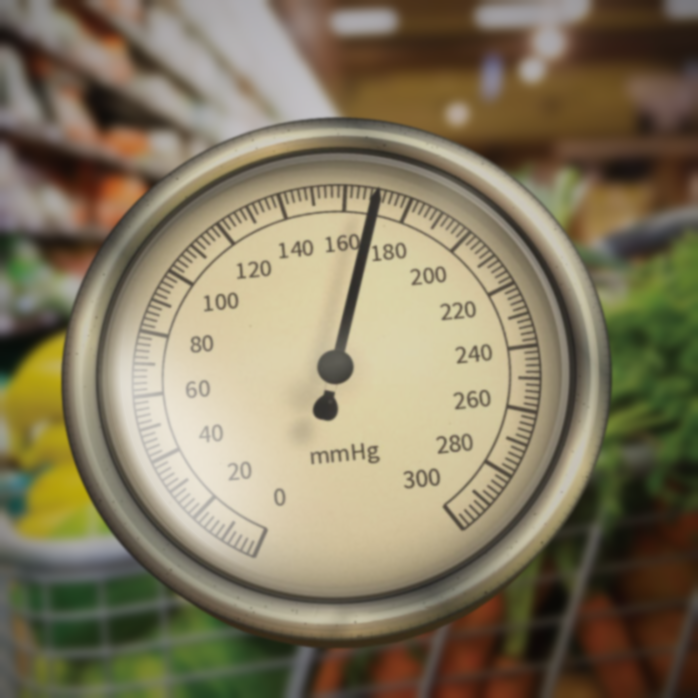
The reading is 170mmHg
